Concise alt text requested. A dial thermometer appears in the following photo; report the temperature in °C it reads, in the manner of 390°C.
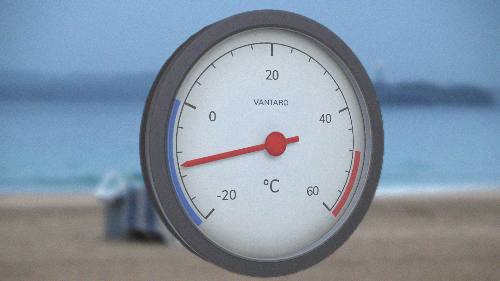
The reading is -10°C
